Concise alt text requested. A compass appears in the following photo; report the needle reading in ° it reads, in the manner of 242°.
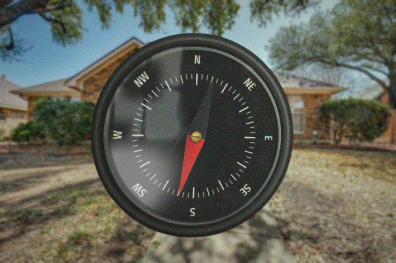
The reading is 195°
